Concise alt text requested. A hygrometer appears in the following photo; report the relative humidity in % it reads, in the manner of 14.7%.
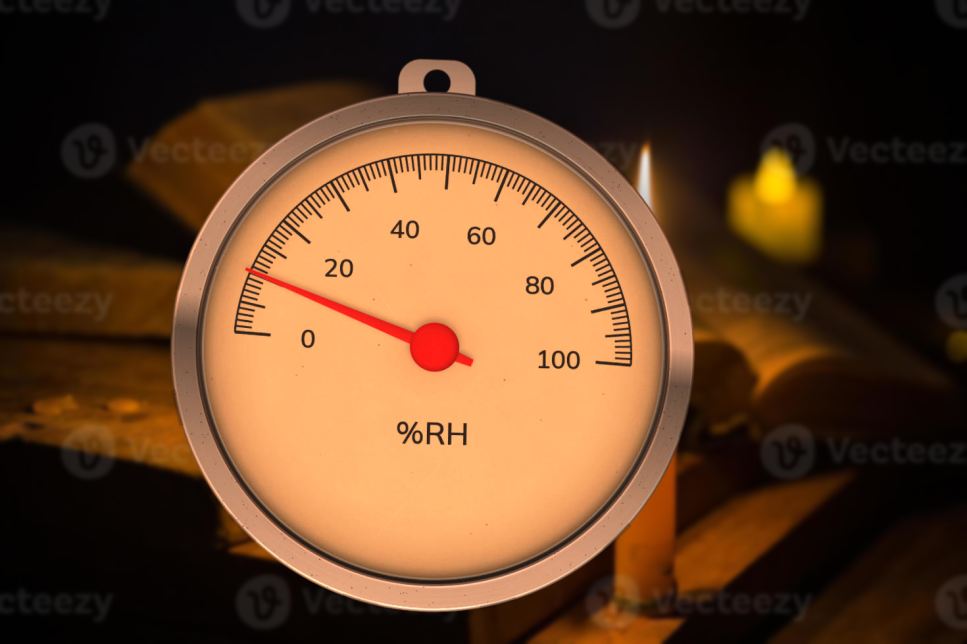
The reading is 10%
